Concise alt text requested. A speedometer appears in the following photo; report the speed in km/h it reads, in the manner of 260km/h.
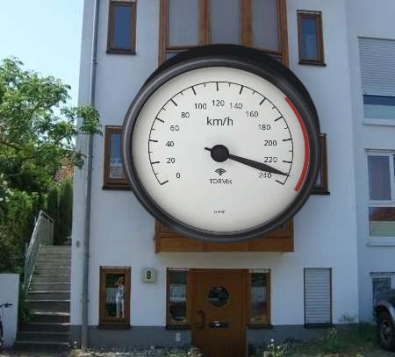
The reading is 230km/h
